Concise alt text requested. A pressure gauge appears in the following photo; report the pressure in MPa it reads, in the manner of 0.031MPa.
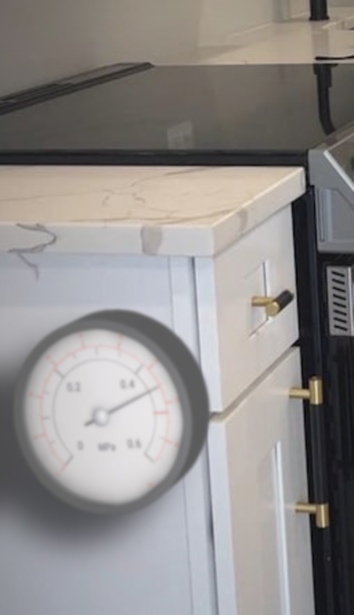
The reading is 0.45MPa
